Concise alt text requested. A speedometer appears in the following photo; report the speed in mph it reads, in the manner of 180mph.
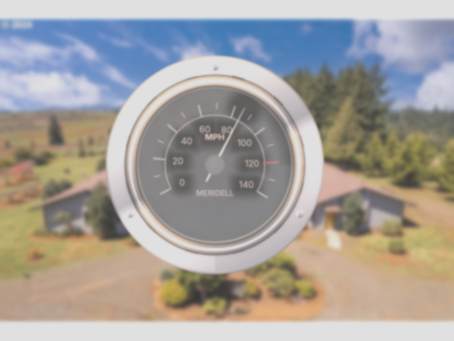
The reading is 85mph
